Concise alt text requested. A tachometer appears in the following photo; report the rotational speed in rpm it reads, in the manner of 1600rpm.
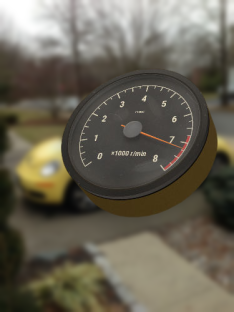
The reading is 7250rpm
